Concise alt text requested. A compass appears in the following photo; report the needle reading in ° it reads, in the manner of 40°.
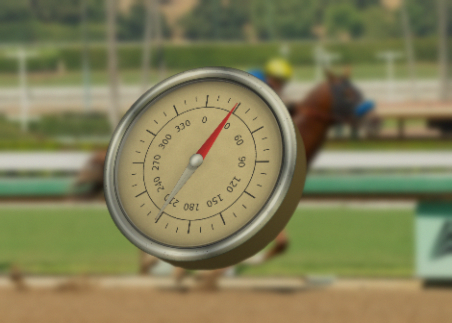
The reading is 30°
